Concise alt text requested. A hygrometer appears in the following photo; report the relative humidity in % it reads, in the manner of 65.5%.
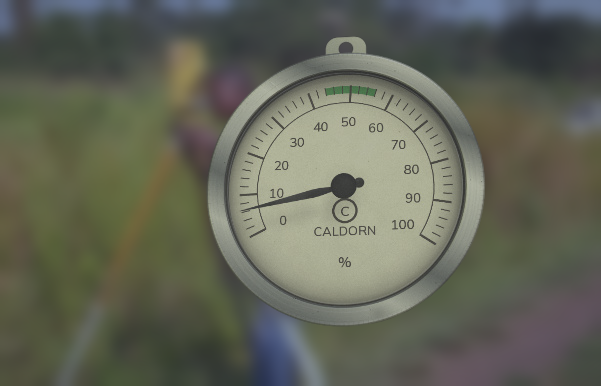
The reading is 6%
